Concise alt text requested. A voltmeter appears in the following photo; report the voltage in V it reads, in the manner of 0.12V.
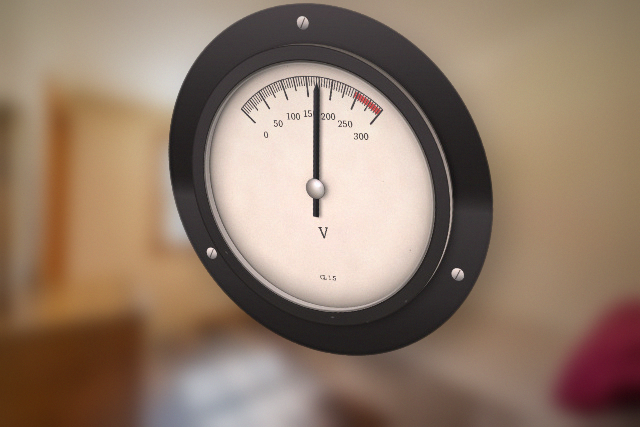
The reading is 175V
